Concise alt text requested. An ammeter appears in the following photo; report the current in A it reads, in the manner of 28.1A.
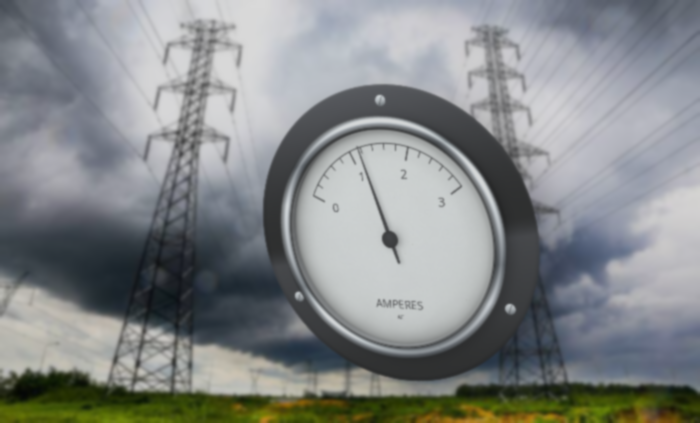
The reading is 1.2A
